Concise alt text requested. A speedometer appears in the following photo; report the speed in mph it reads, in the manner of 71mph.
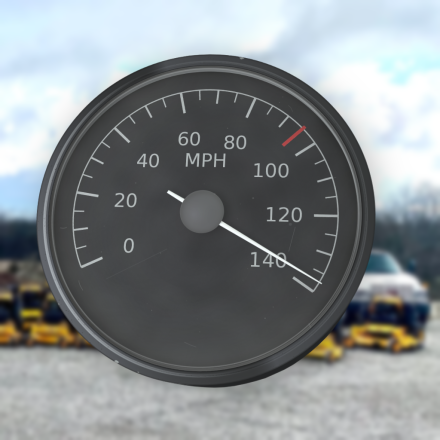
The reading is 137.5mph
